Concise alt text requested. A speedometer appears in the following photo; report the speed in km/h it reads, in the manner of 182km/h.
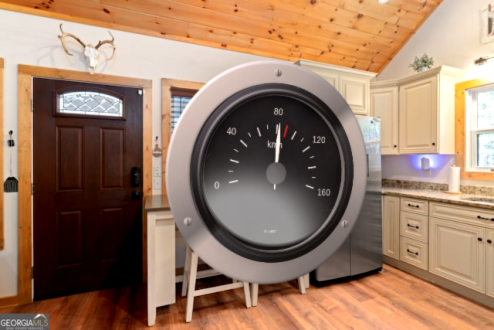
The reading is 80km/h
